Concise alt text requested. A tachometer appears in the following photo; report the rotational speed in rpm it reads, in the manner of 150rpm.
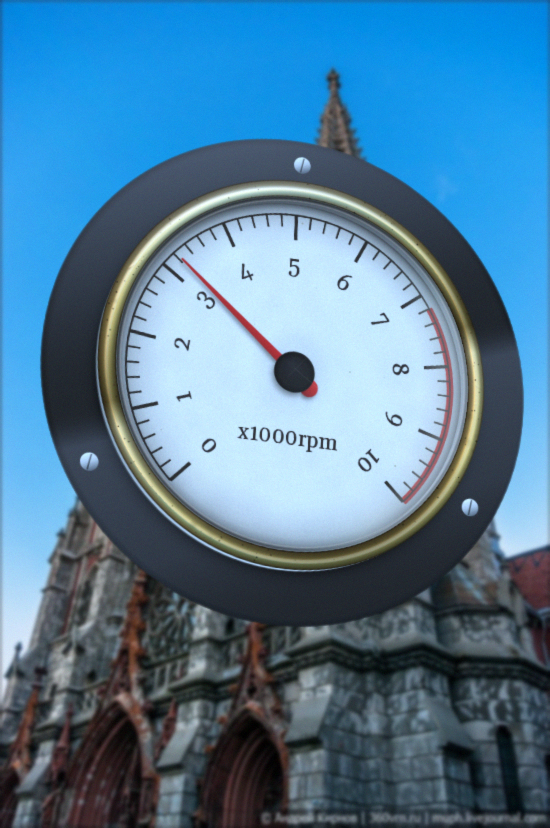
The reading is 3200rpm
